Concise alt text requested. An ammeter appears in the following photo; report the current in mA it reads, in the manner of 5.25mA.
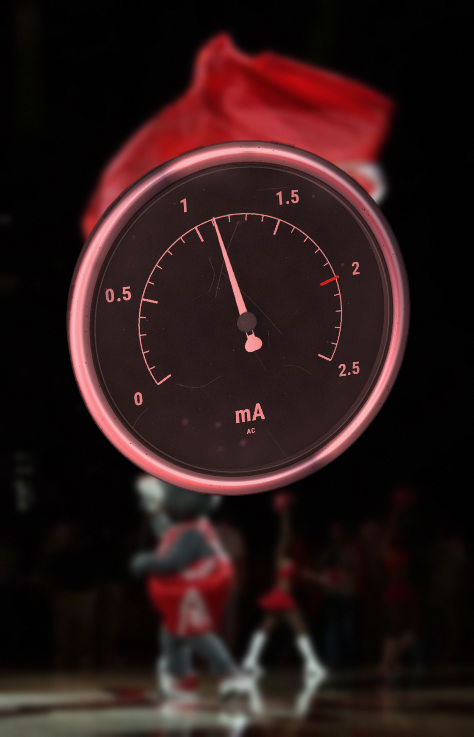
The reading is 1.1mA
